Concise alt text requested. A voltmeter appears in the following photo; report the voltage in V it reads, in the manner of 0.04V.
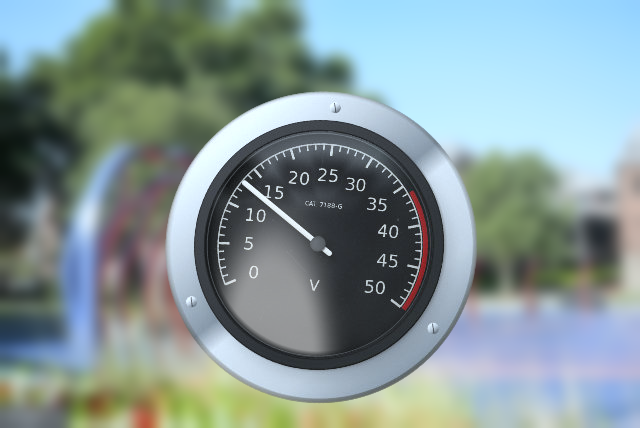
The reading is 13V
